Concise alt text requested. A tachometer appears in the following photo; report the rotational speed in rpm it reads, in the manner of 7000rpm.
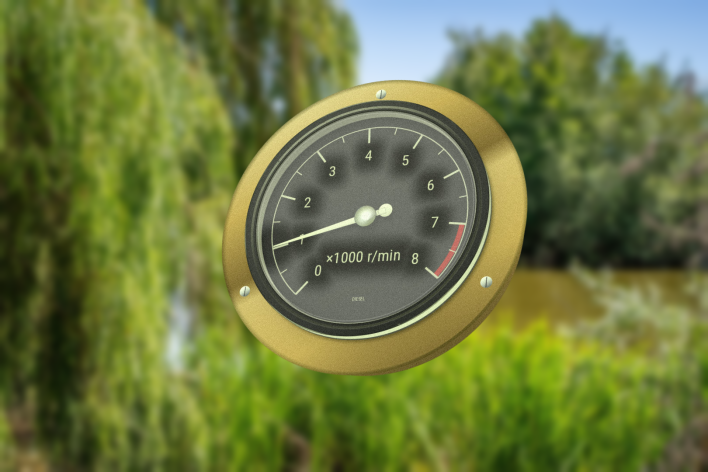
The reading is 1000rpm
